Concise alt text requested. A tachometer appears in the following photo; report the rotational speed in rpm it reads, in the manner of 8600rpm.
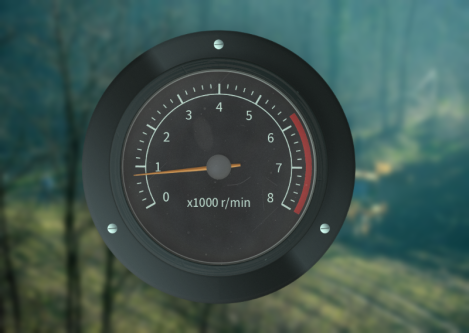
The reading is 800rpm
